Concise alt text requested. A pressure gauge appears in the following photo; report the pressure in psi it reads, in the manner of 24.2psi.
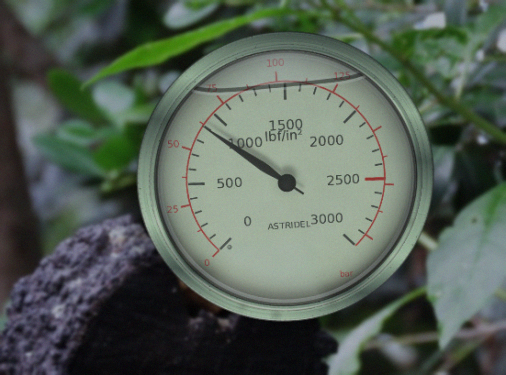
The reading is 900psi
